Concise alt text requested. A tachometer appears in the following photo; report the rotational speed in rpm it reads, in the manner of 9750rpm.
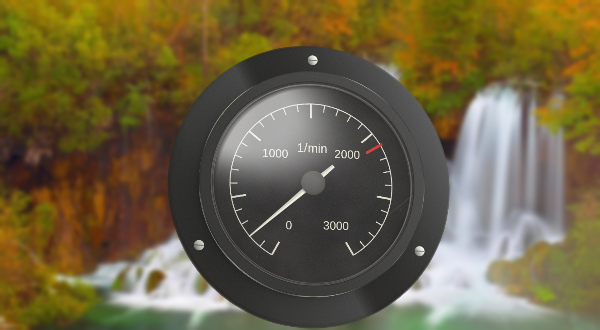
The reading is 200rpm
